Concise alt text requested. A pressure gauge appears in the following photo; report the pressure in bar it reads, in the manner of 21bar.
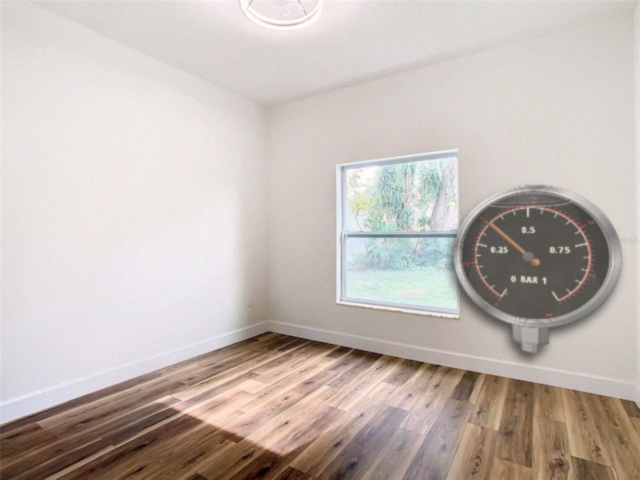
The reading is 0.35bar
